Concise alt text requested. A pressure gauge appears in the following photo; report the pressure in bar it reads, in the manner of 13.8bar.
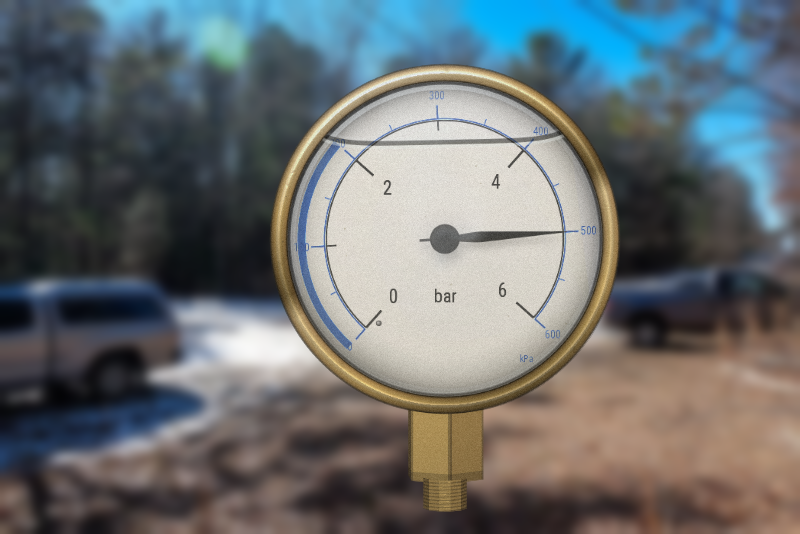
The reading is 5bar
